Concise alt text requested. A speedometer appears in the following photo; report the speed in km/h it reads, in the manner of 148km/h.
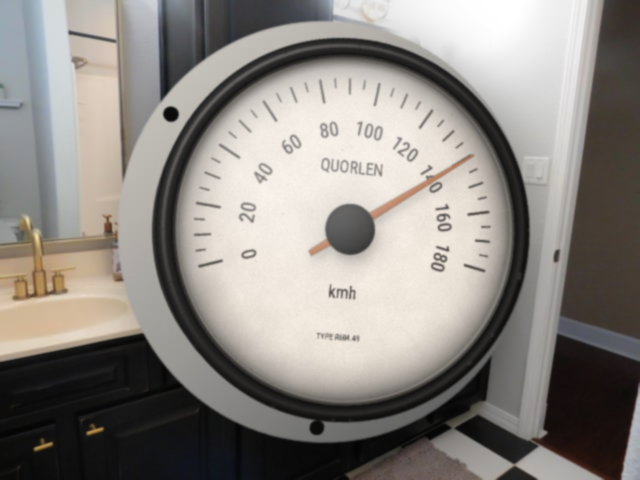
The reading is 140km/h
